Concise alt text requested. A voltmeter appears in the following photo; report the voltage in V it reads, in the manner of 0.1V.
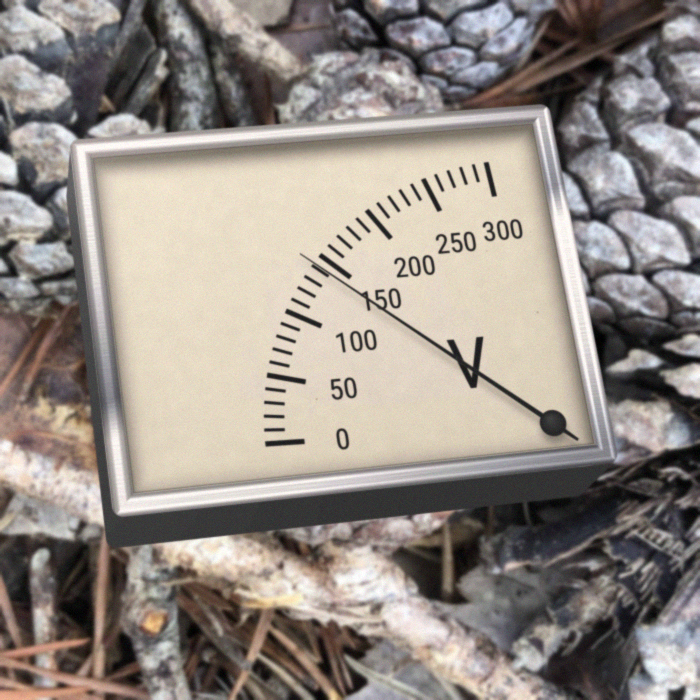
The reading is 140V
